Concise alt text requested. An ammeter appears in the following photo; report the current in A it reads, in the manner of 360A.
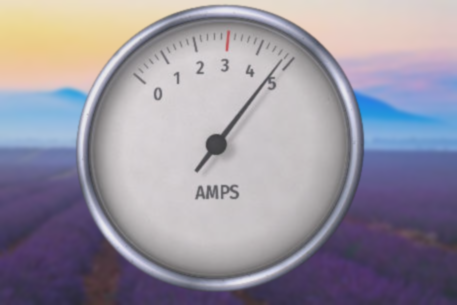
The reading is 4.8A
